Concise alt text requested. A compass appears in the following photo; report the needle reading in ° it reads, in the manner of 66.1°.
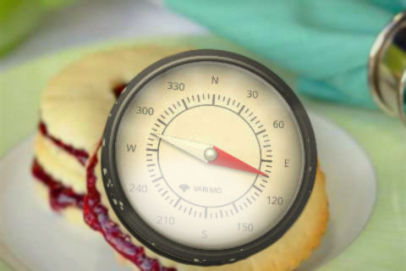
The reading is 105°
